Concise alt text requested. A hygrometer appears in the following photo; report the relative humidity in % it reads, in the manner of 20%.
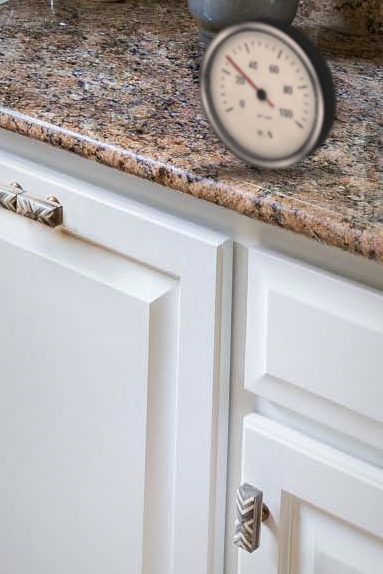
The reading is 28%
